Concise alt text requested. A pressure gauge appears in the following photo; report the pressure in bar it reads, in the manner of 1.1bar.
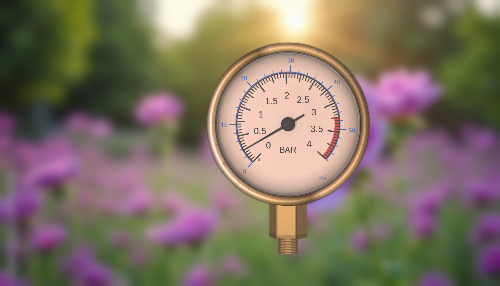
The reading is 0.25bar
